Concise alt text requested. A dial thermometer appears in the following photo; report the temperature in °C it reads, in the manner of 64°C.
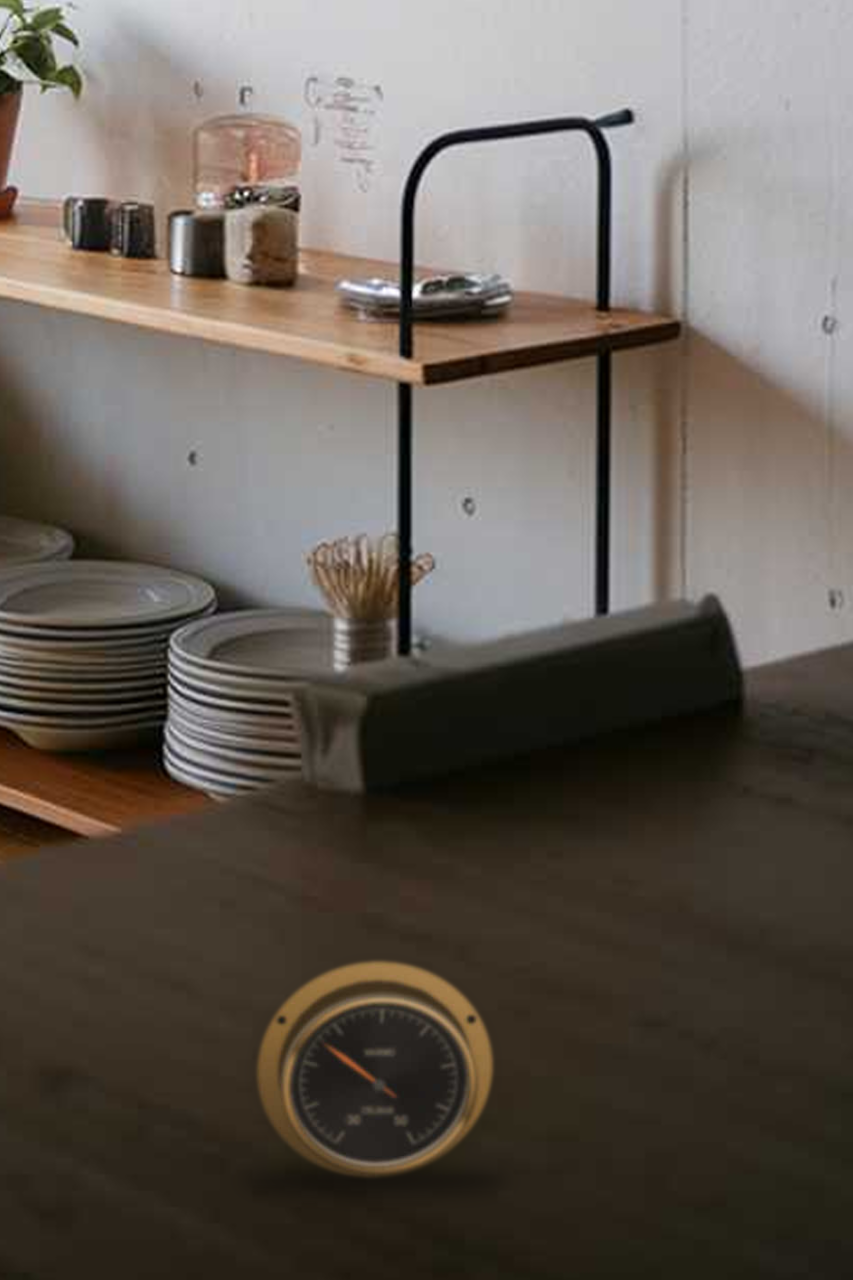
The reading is -4°C
